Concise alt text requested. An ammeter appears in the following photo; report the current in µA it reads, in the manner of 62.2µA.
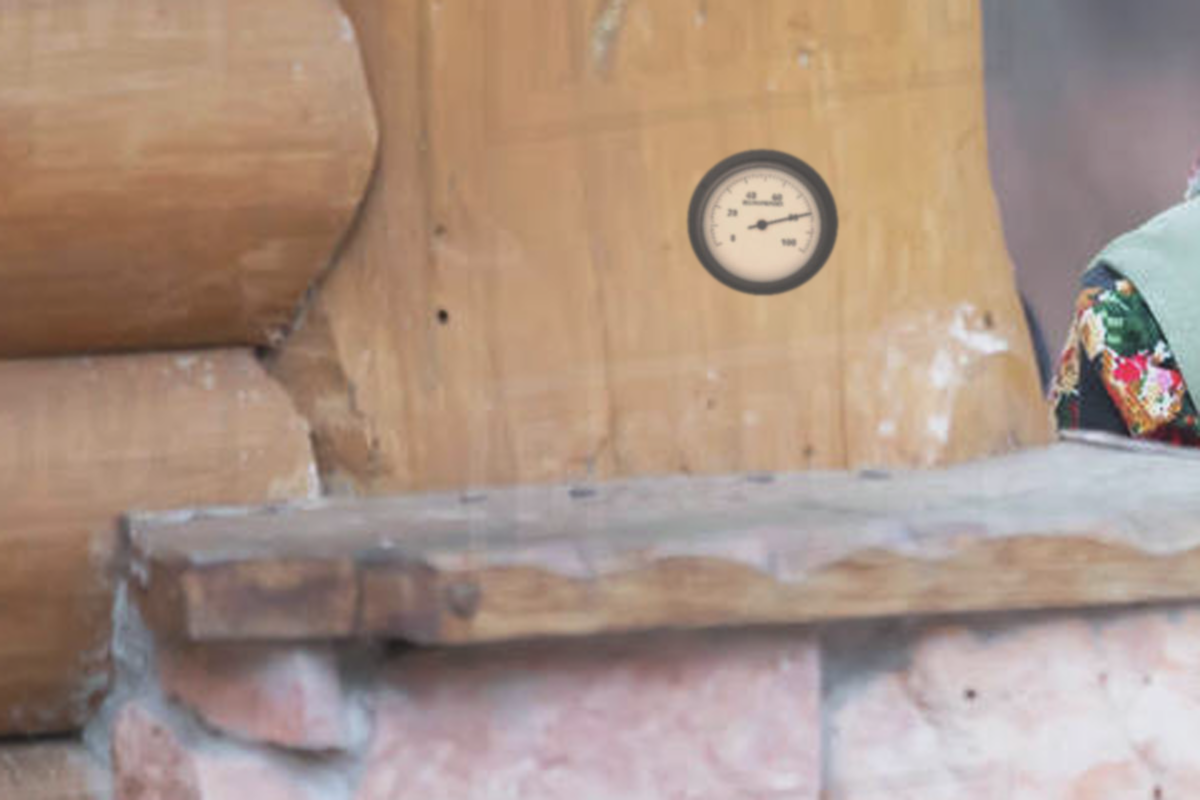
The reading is 80µA
